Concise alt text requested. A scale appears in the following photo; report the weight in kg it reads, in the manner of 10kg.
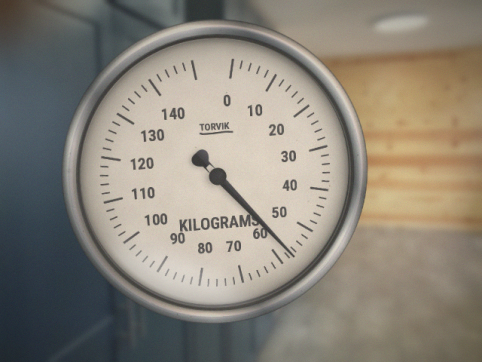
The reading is 57kg
